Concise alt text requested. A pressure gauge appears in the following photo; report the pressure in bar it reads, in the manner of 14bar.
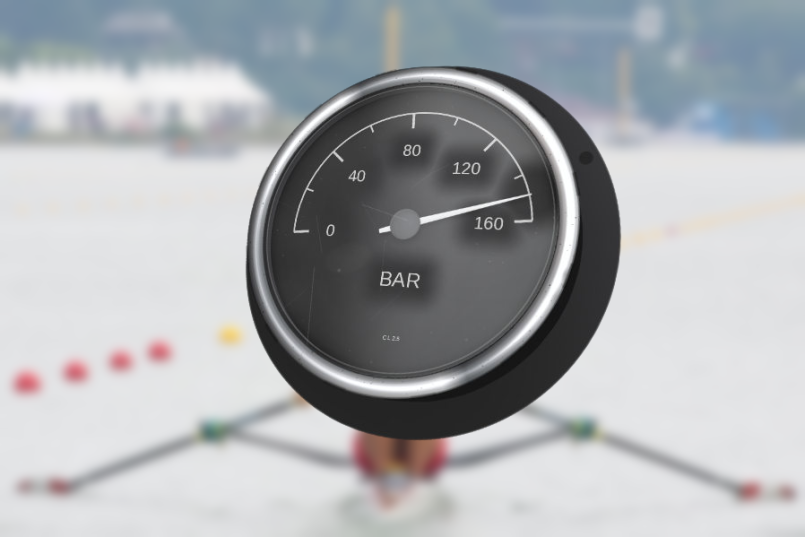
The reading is 150bar
